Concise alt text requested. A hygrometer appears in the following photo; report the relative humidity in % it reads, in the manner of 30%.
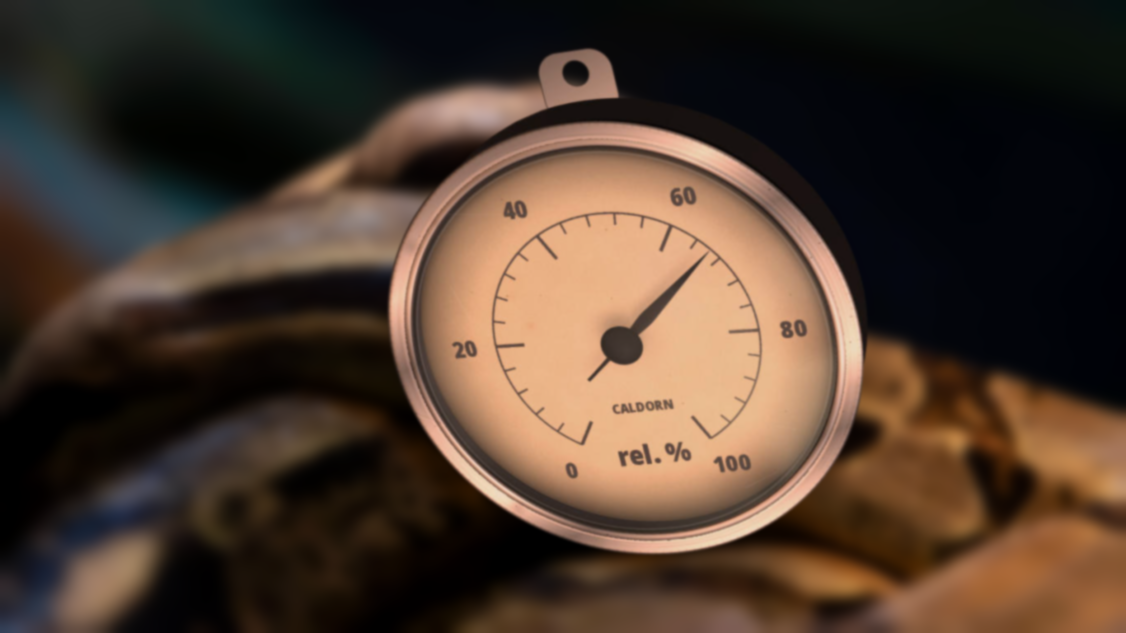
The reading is 66%
